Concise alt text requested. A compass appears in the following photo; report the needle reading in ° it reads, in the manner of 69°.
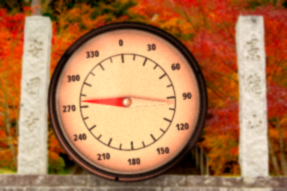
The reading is 277.5°
